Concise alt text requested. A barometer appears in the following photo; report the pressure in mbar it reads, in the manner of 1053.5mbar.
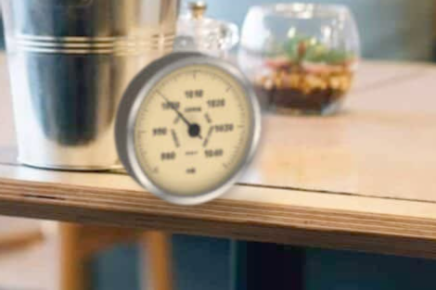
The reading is 1000mbar
